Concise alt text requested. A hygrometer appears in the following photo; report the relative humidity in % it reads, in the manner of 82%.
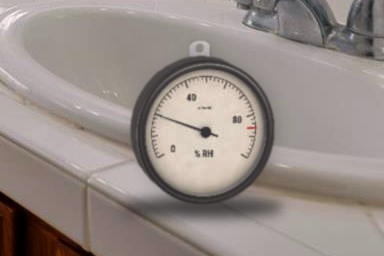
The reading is 20%
